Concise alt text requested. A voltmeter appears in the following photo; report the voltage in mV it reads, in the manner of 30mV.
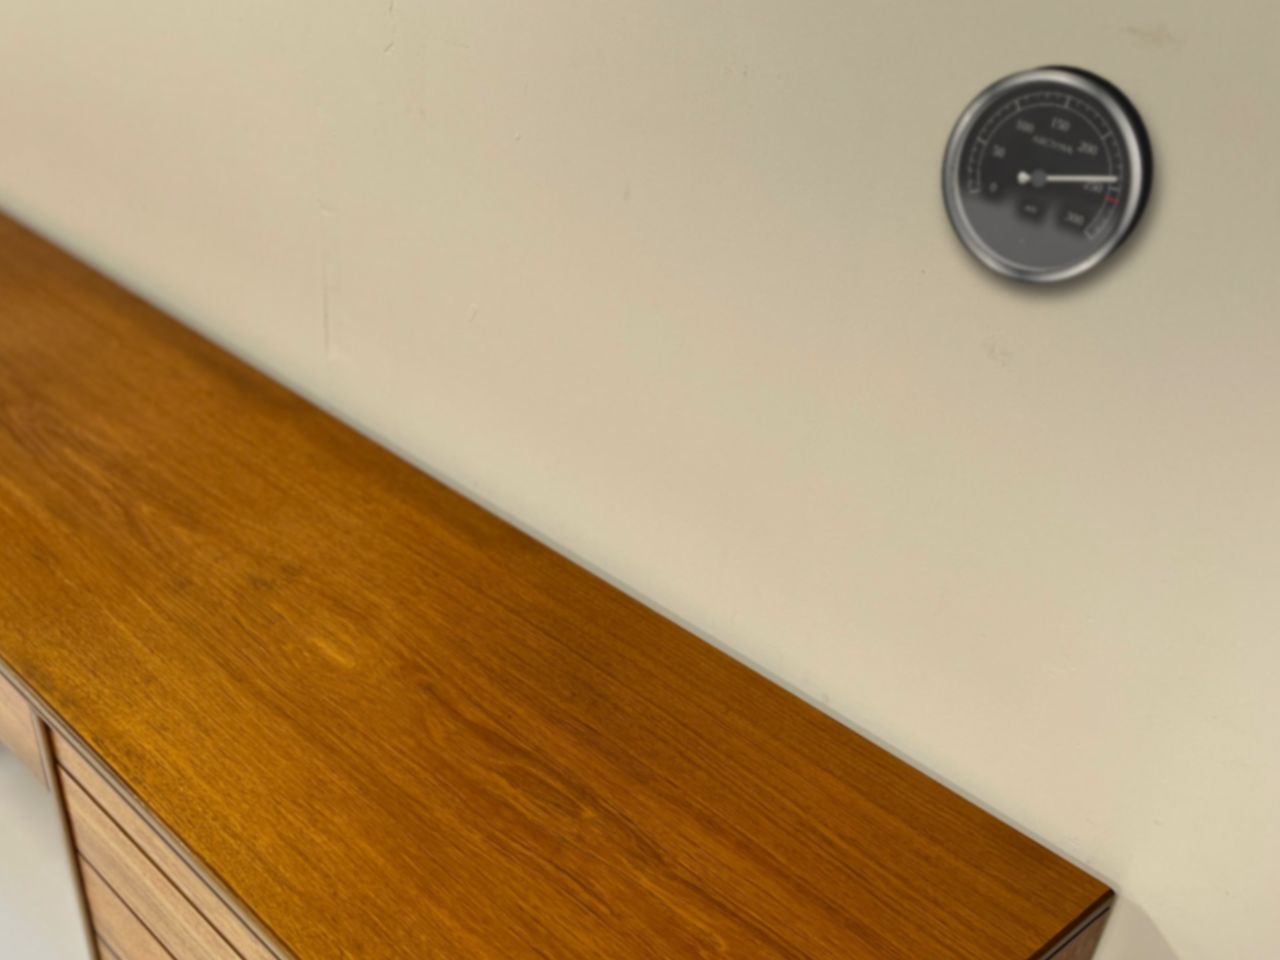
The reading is 240mV
